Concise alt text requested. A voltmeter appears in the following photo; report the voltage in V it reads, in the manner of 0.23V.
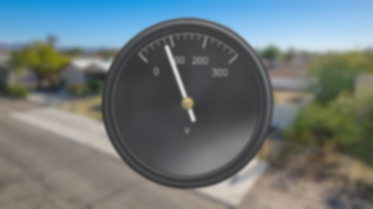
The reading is 80V
